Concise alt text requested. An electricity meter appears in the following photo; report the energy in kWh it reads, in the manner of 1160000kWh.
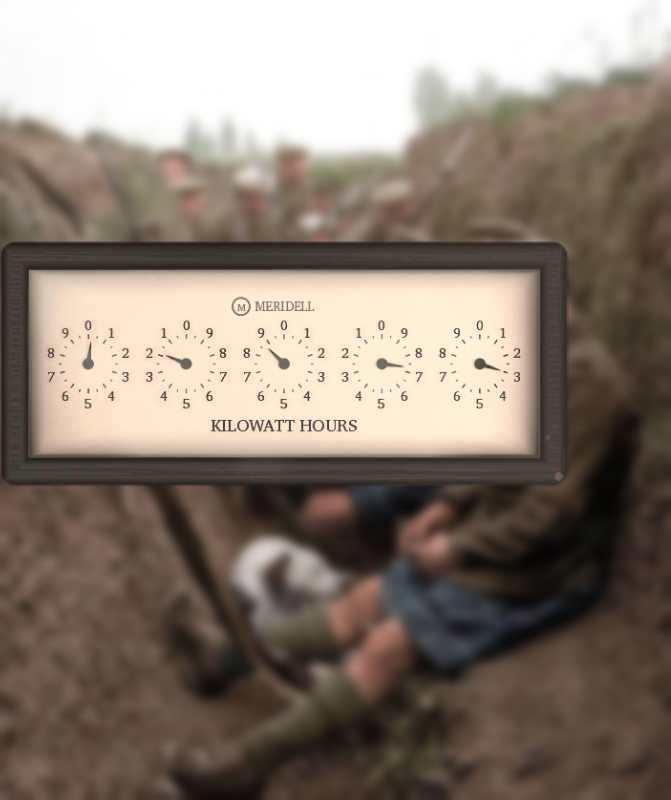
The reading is 1873kWh
